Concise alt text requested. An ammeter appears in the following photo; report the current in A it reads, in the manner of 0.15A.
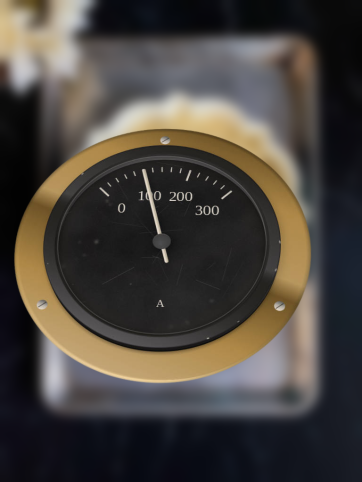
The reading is 100A
